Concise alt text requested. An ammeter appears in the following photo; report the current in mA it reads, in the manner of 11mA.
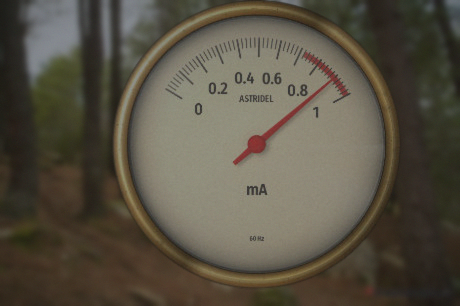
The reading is 0.9mA
